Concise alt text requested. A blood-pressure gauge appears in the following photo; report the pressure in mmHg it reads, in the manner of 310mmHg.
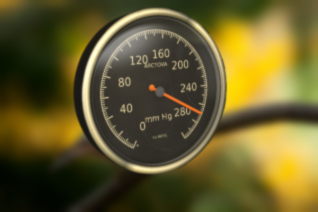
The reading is 270mmHg
